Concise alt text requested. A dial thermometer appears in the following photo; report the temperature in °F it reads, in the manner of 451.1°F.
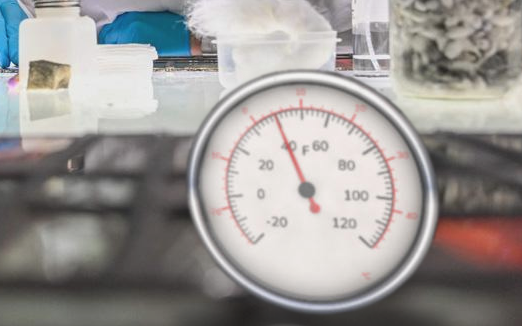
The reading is 40°F
